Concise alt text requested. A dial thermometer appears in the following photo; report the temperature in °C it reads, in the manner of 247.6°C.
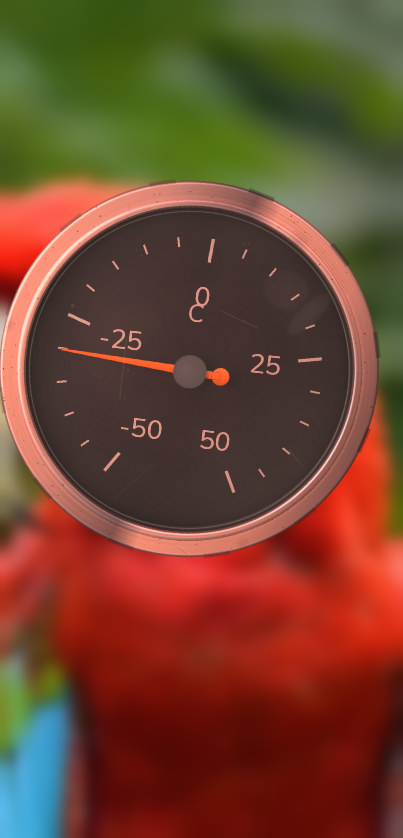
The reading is -30°C
